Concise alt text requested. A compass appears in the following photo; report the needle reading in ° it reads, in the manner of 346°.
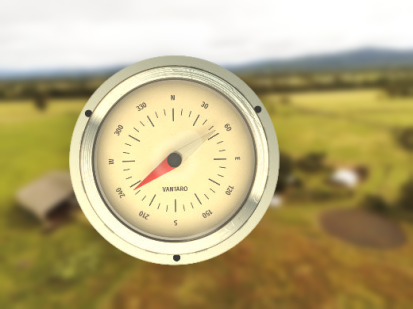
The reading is 235°
